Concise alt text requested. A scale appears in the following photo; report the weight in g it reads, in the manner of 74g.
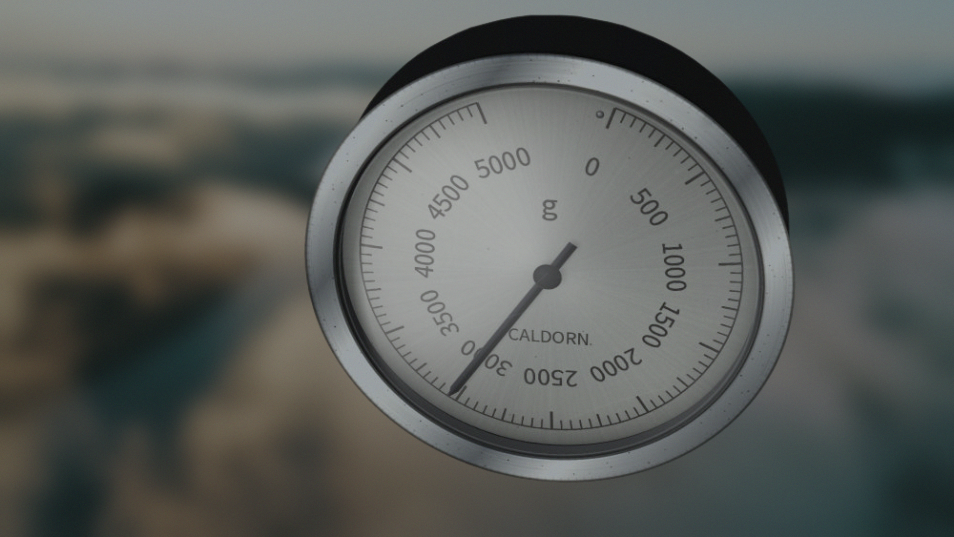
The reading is 3050g
